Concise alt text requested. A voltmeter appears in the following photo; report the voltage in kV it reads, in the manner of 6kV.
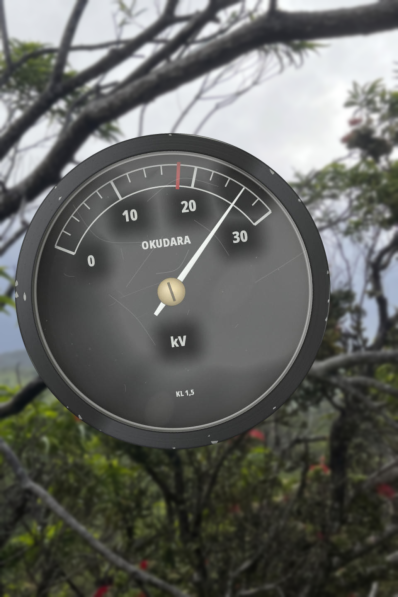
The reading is 26kV
